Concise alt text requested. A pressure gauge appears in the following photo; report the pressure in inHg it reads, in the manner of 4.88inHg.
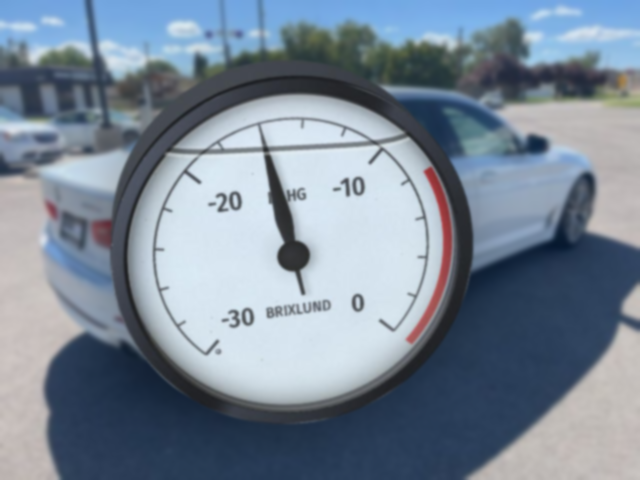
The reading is -16inHg
